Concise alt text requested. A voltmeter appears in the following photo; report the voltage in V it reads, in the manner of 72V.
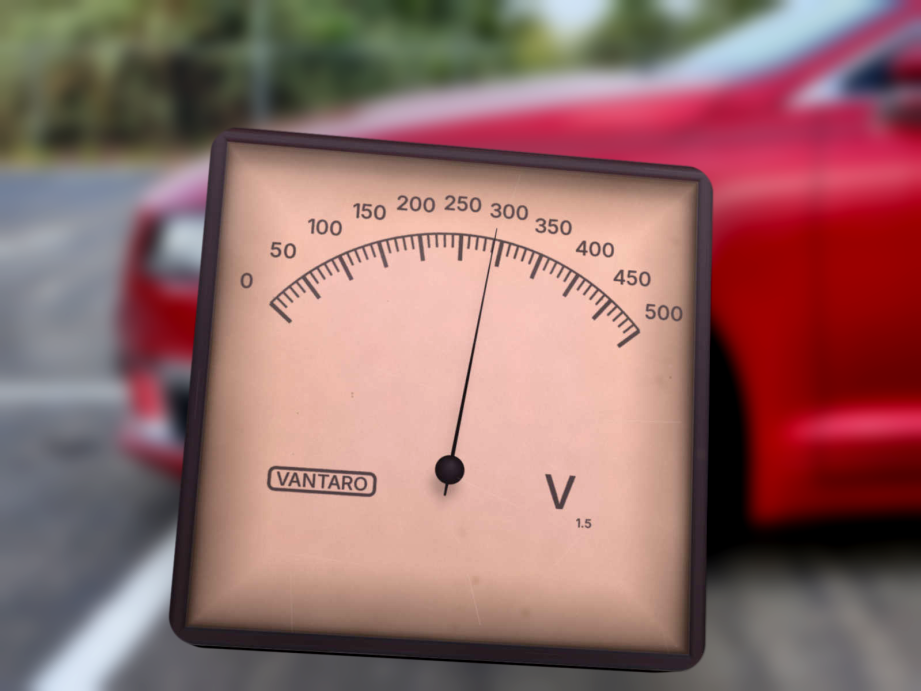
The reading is 290V
